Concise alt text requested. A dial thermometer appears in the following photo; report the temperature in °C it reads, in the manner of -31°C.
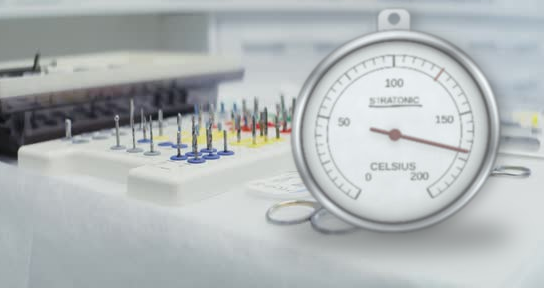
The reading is 170°C
